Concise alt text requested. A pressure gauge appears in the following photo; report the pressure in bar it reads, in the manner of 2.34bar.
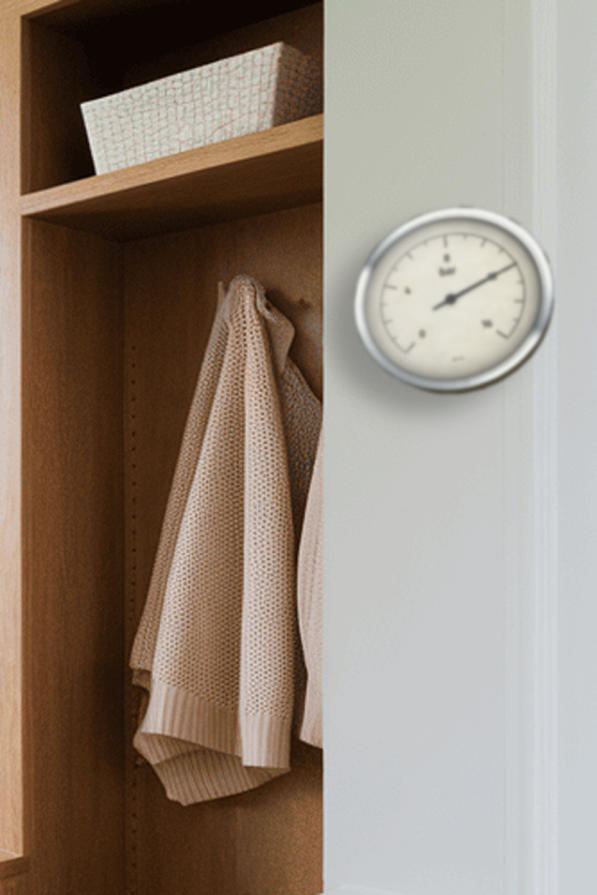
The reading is 12bar
